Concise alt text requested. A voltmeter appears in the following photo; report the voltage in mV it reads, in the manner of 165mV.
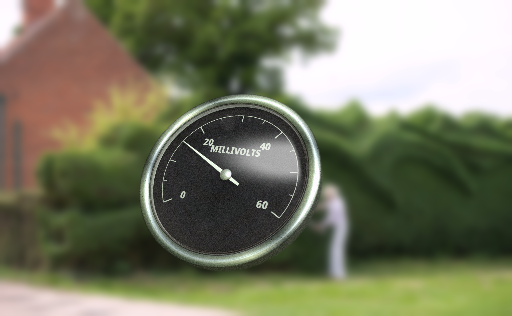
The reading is 15mV
